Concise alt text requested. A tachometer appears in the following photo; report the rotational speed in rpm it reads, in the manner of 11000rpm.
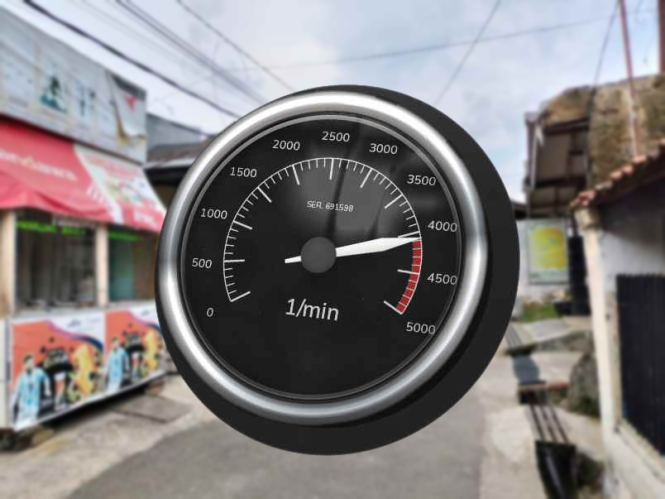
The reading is 4100rpm
